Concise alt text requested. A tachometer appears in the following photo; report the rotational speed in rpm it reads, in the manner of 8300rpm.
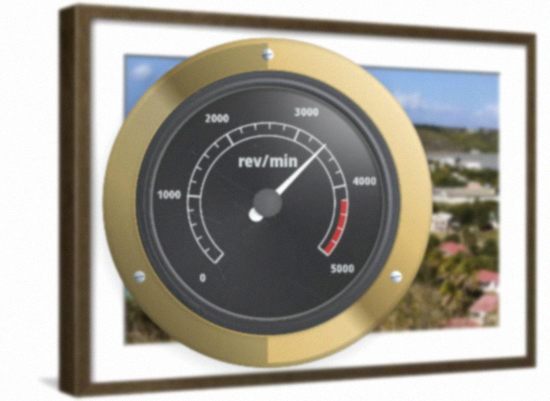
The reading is 3400rpm
